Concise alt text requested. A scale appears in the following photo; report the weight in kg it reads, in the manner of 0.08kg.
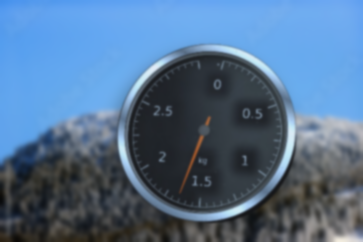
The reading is 1.65kg
